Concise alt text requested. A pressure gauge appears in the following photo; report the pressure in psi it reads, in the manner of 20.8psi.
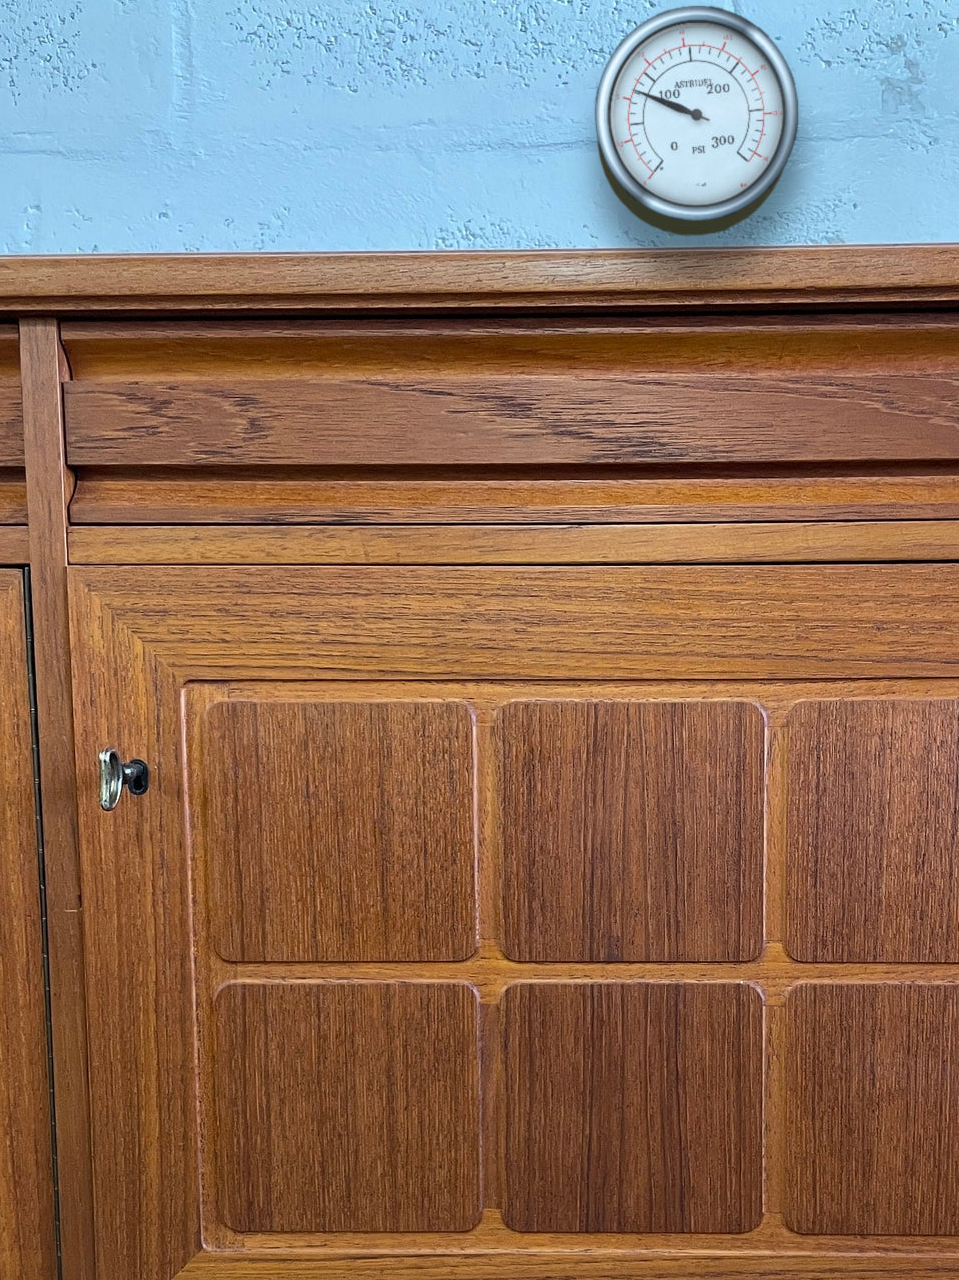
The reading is 80psi
